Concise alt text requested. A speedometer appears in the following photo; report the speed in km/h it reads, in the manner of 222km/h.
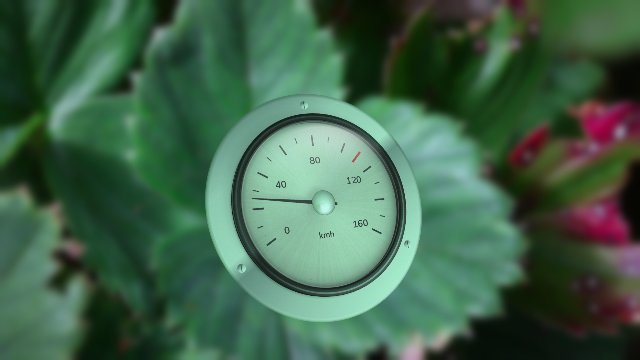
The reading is 25km/h
